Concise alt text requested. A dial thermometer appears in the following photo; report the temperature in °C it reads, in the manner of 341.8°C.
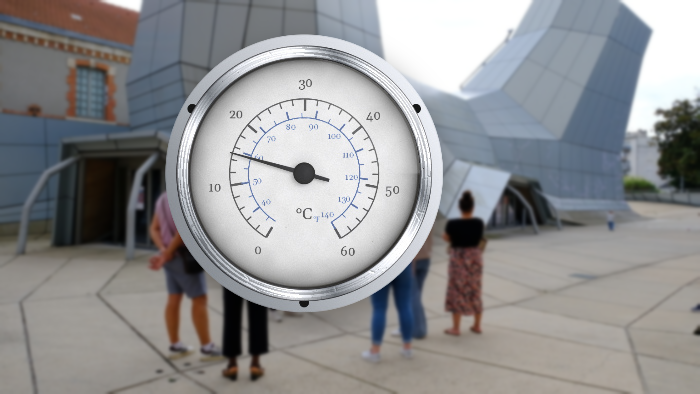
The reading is 15°C
